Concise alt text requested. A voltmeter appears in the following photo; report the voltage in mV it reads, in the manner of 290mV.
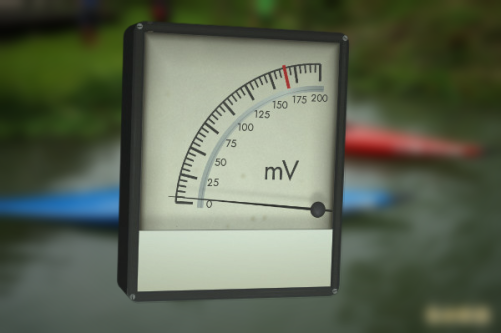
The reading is 5mV
